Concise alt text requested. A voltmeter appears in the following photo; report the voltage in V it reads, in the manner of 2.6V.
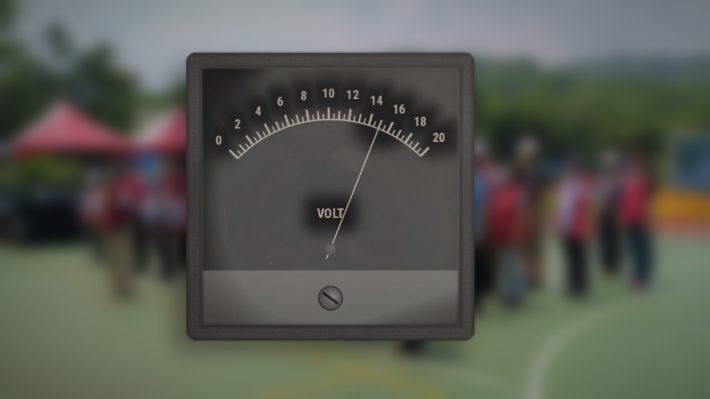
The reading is 15V
